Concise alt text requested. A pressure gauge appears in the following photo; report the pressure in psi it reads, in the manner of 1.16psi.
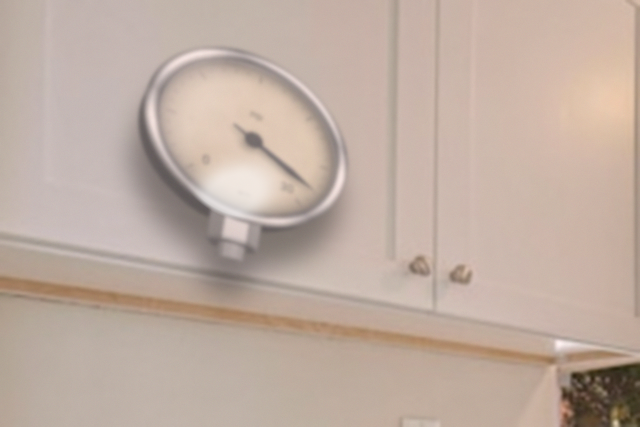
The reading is 28psi
